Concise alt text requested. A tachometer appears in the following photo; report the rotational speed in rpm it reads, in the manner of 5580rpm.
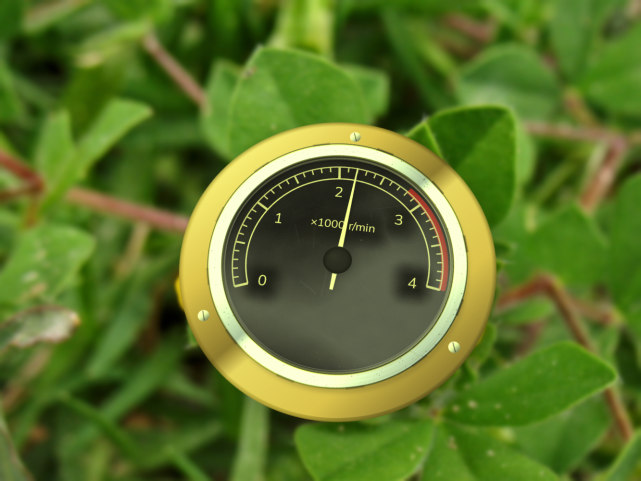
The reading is 2200rpm
